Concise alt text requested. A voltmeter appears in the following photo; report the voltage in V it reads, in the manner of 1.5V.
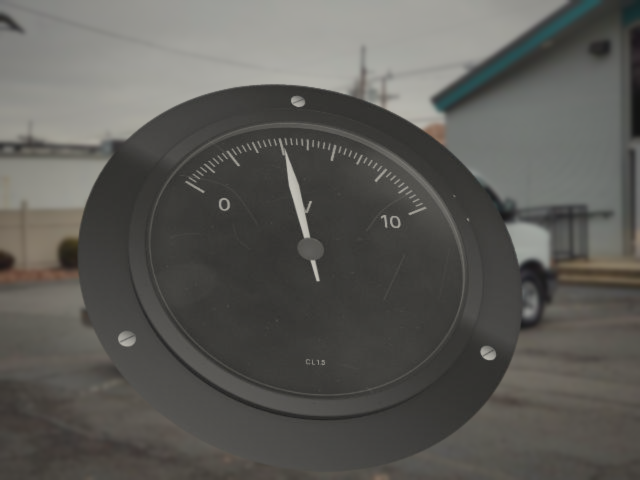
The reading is 4V
